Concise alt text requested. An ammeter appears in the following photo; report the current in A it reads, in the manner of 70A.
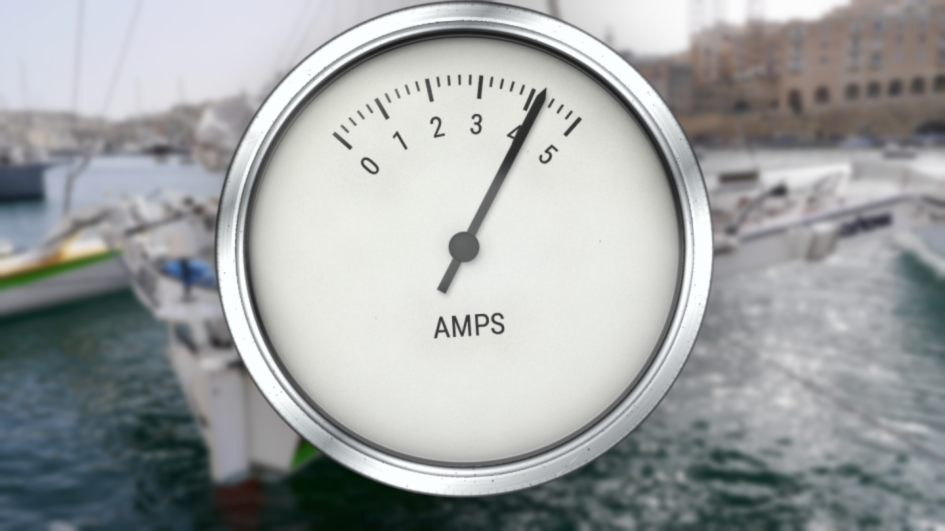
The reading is 4.2A
